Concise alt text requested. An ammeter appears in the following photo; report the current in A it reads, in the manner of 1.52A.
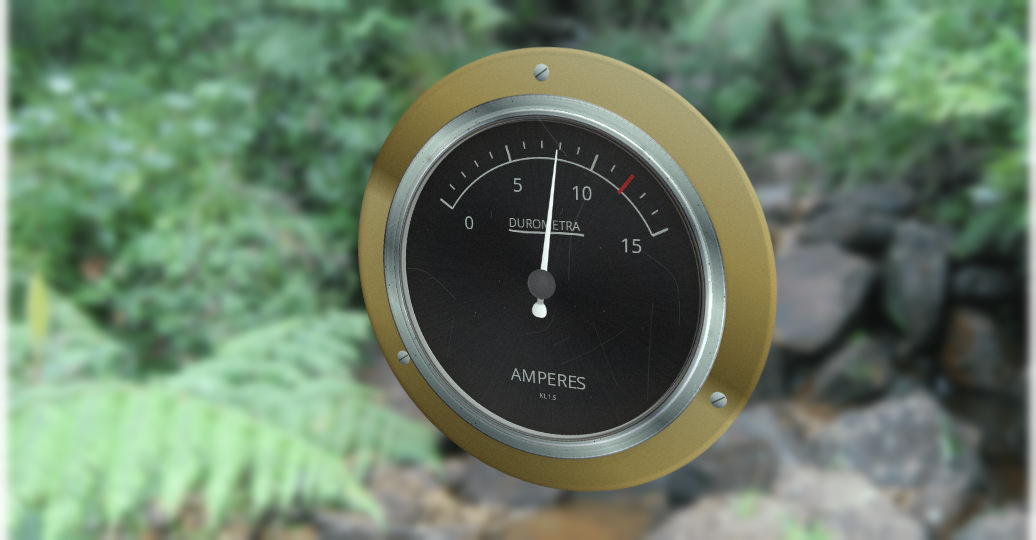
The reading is 8A
